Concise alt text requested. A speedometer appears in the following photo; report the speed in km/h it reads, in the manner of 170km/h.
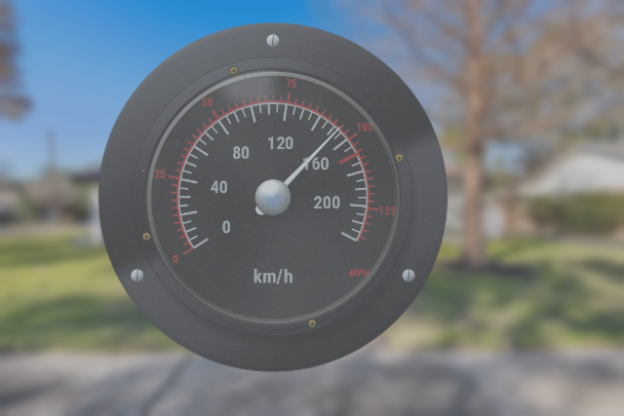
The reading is 152.5km/h
